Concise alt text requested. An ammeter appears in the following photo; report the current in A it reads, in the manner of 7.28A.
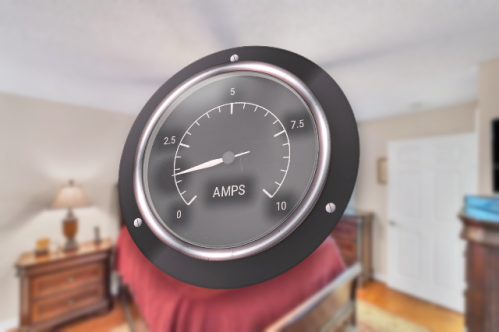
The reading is 1.25A
